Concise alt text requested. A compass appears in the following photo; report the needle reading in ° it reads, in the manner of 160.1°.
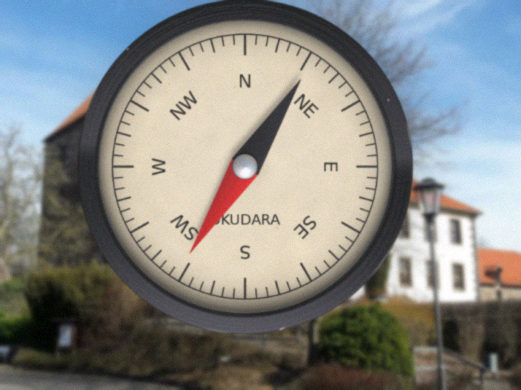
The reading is 212.5°
